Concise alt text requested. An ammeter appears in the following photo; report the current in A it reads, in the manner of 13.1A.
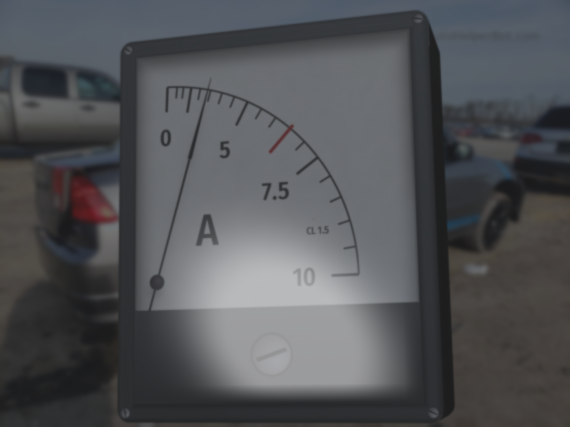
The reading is 3.5A
